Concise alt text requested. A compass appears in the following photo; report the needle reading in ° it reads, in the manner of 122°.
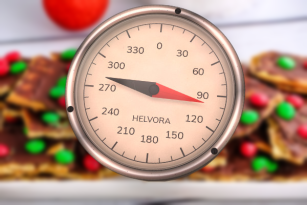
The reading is 100°
